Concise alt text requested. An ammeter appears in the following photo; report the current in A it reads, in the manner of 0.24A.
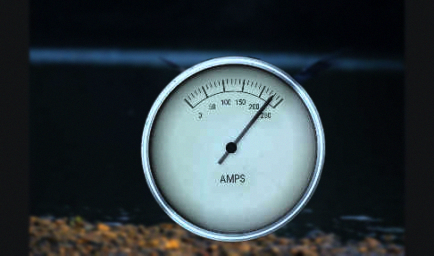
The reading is 230A
